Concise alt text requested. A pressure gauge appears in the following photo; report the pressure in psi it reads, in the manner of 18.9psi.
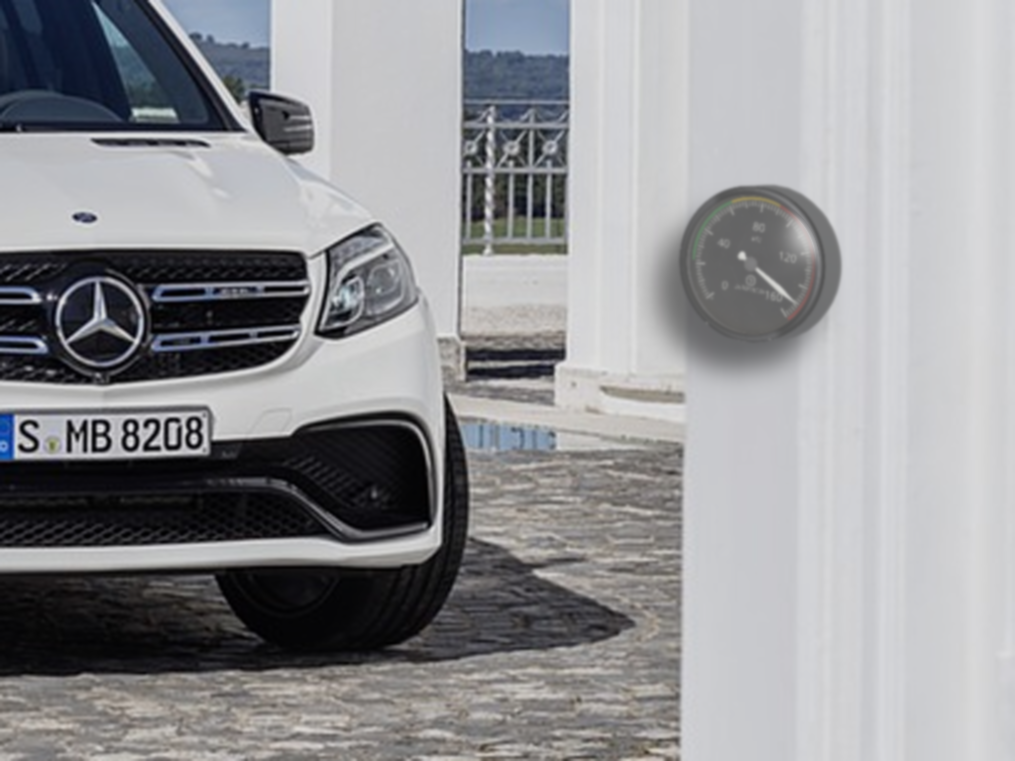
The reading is 150psi
